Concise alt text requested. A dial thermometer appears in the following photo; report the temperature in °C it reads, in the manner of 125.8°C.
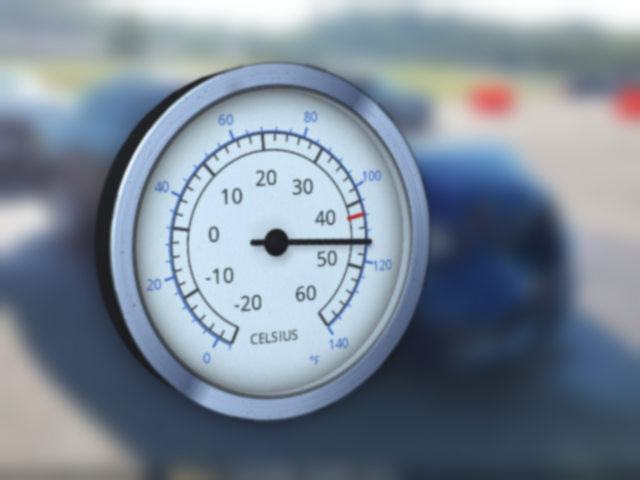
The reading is 46°C
